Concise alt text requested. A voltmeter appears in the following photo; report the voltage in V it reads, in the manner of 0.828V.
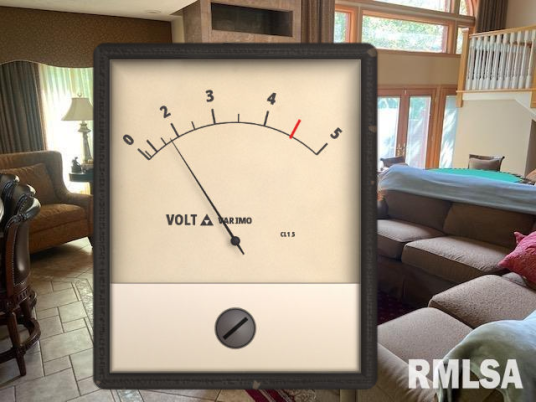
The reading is 1.75V
